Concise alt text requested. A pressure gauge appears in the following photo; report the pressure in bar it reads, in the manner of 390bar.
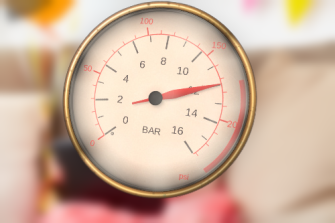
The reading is 12bar
